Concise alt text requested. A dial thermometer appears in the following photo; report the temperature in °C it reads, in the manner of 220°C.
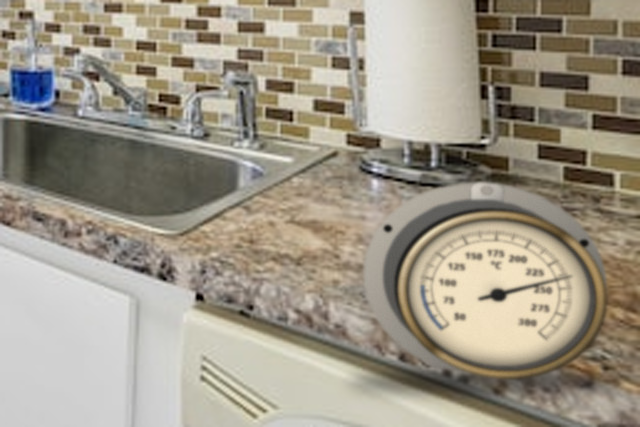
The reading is 237.5°C
